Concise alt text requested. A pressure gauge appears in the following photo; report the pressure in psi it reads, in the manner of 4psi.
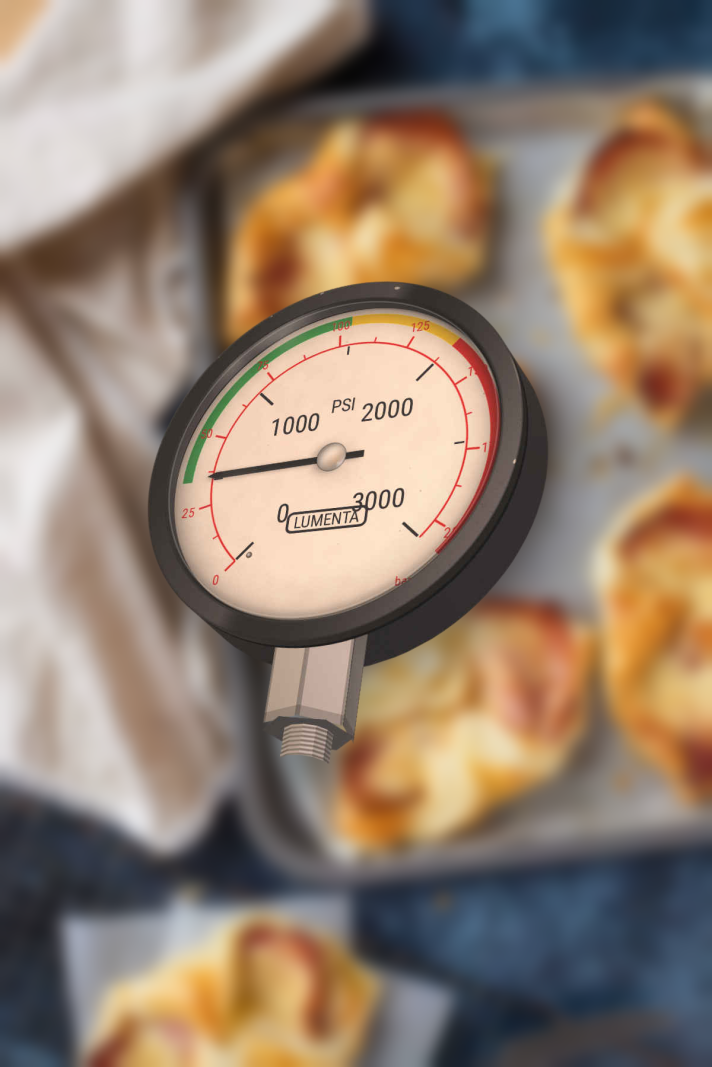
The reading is 500psi
